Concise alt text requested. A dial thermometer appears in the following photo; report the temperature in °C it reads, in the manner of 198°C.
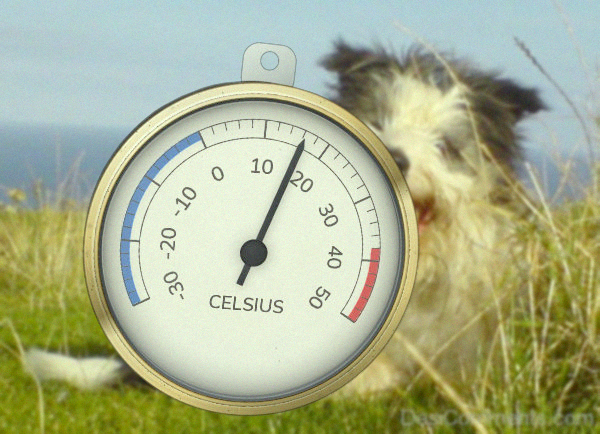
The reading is 16°C
